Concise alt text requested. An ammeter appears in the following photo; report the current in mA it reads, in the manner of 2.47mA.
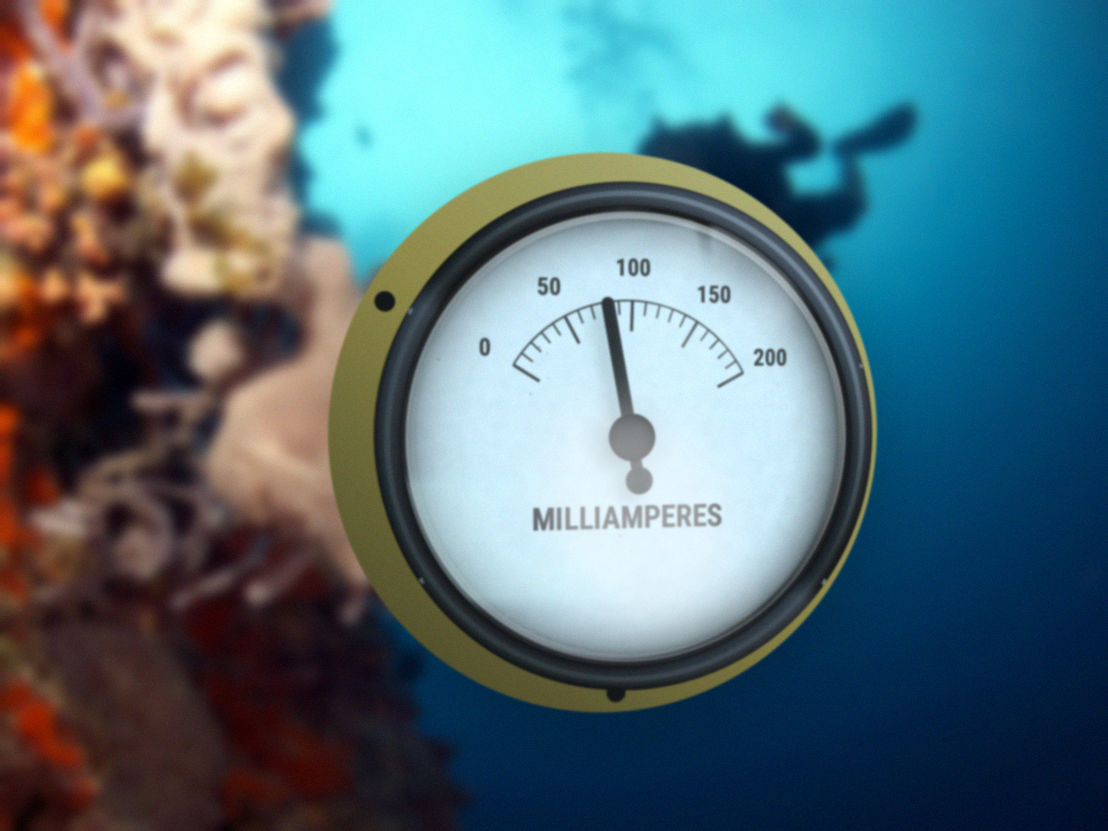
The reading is 80mA
